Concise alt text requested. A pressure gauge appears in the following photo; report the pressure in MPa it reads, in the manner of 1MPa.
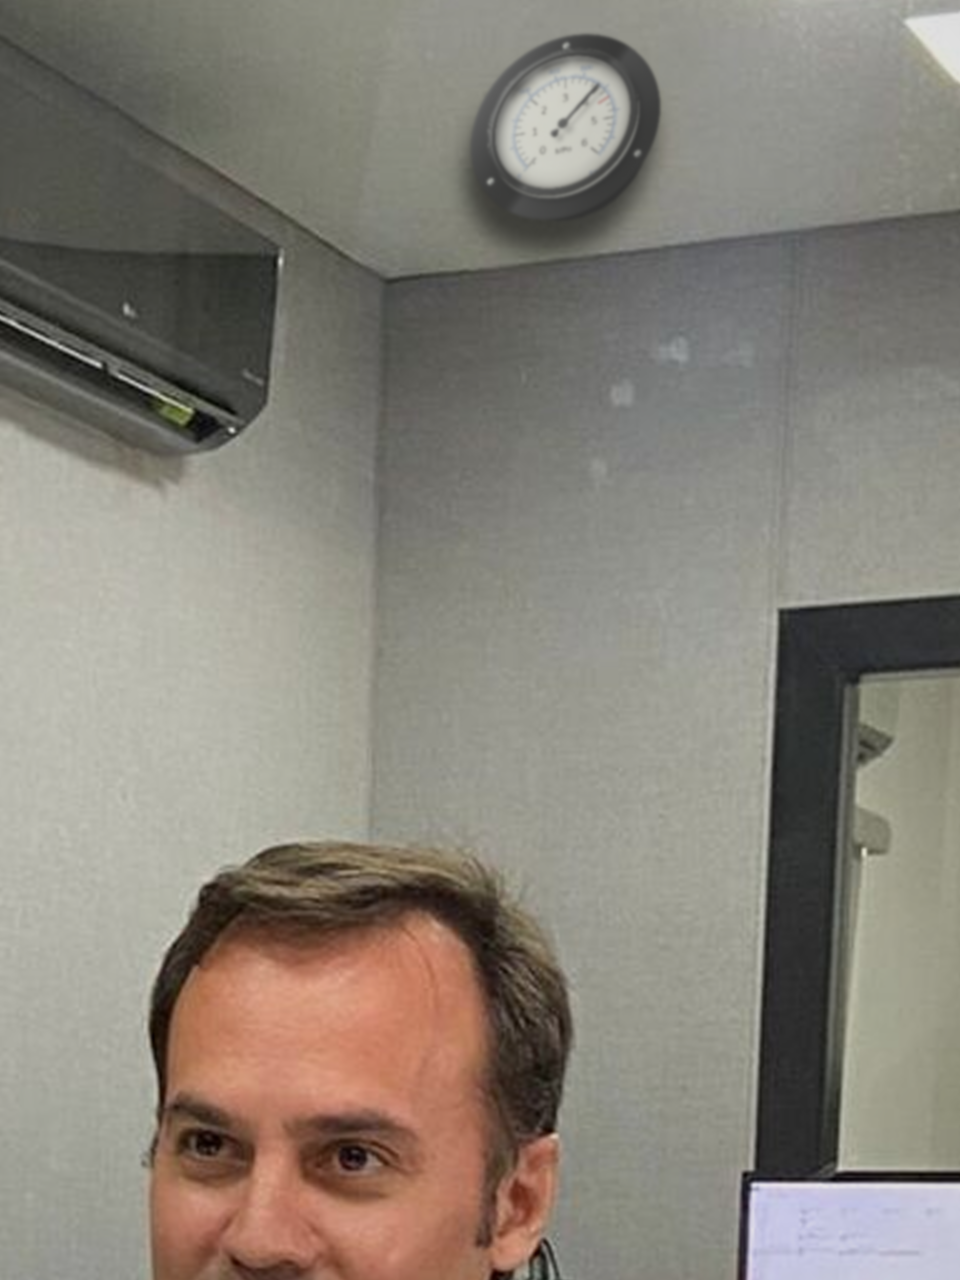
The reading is 4MPa
